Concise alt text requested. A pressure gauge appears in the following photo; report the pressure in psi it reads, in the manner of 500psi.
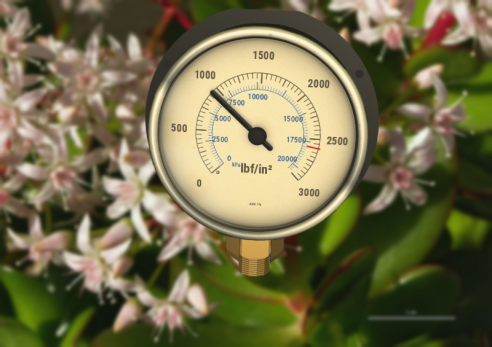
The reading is 950psi
